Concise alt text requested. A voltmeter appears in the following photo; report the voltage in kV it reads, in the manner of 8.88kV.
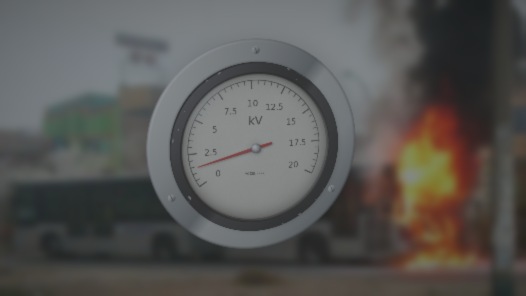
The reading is 1.5kV
